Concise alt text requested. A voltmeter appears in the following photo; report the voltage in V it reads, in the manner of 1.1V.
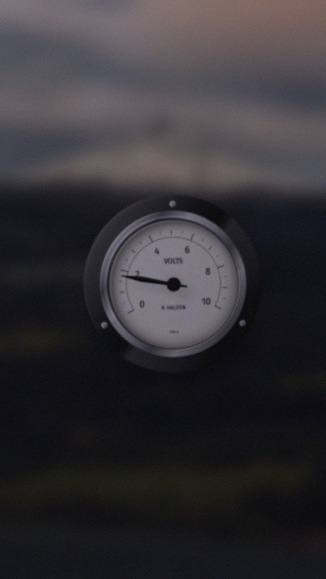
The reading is 1.75V
